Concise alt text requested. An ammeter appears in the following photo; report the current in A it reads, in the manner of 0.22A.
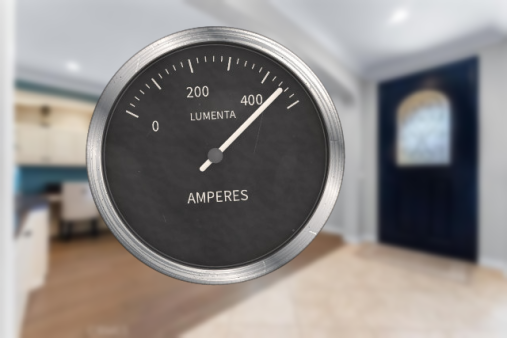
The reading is 450A
